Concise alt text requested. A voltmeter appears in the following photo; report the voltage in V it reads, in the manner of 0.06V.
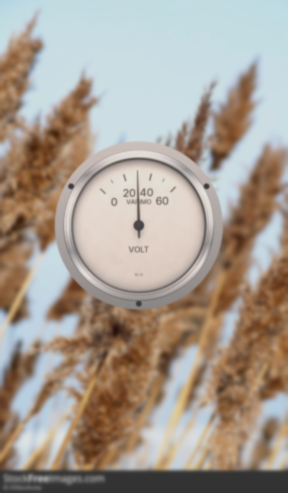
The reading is 30V
